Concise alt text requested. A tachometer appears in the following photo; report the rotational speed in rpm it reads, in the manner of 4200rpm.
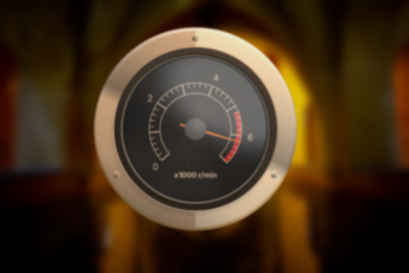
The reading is 6200rpm
